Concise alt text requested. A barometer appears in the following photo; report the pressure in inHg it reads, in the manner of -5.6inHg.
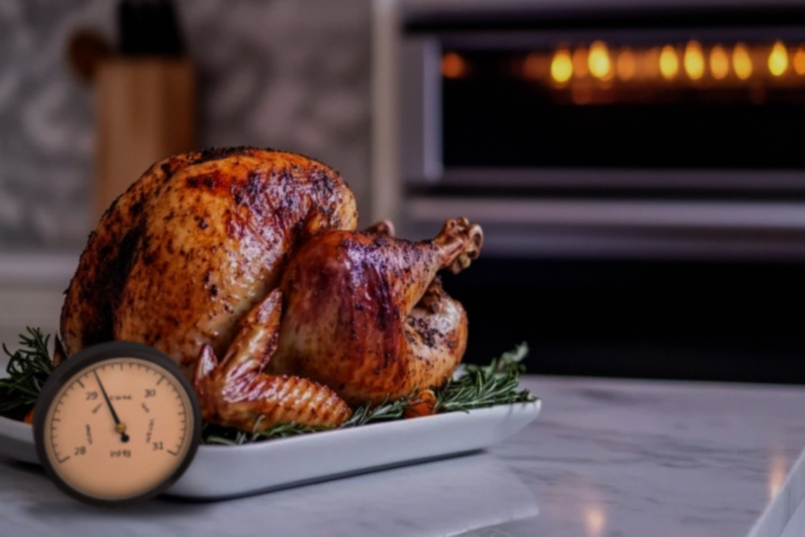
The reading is 29.2inHg
